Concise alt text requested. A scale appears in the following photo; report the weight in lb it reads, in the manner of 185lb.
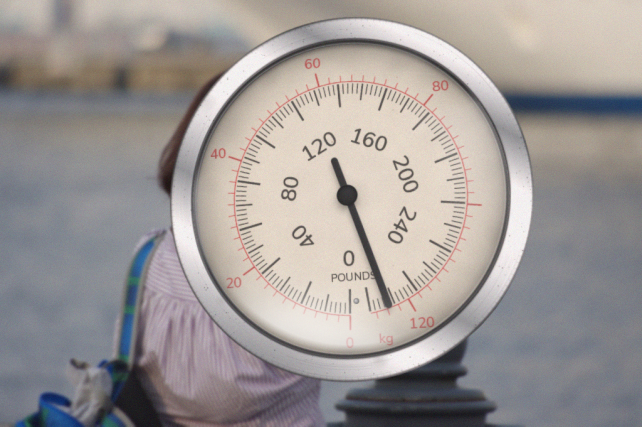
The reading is 272lb
